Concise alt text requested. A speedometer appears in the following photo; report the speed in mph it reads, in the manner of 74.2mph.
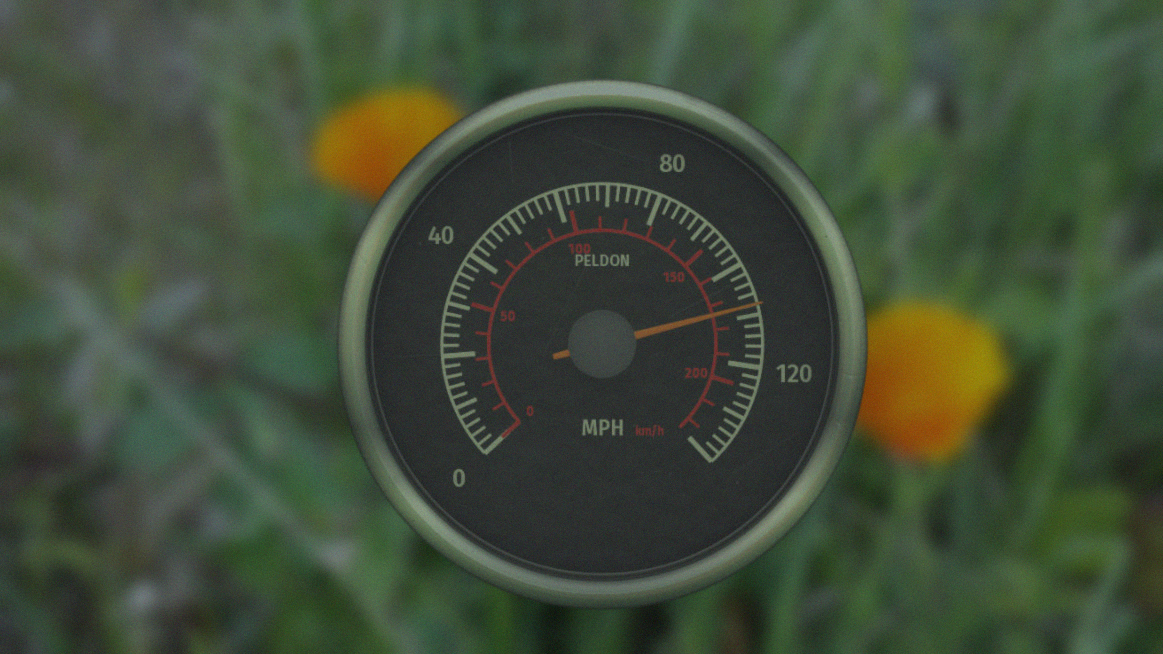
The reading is 108mph
